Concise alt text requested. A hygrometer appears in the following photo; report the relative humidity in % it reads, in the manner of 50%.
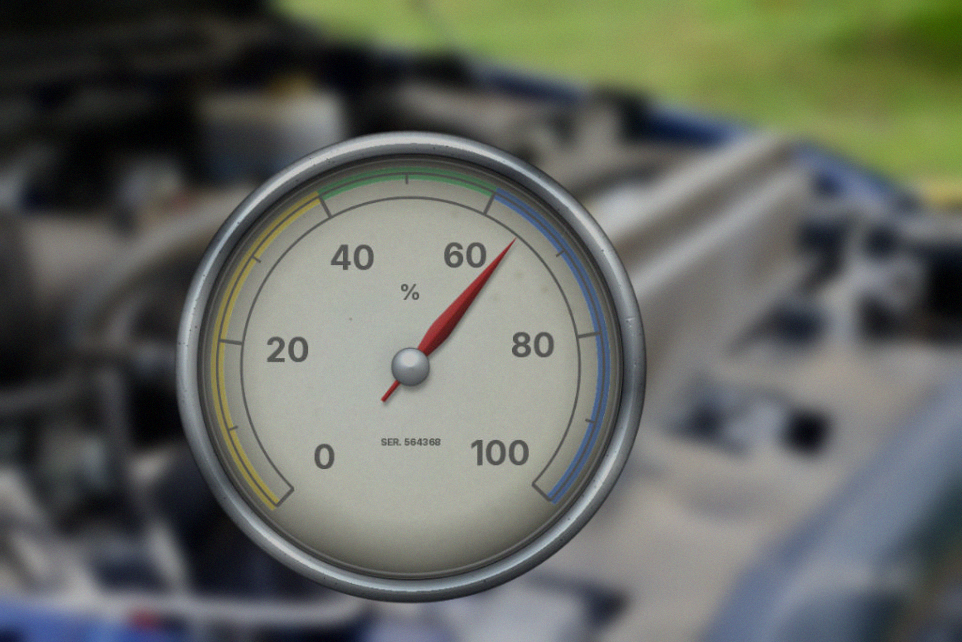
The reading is 65%
